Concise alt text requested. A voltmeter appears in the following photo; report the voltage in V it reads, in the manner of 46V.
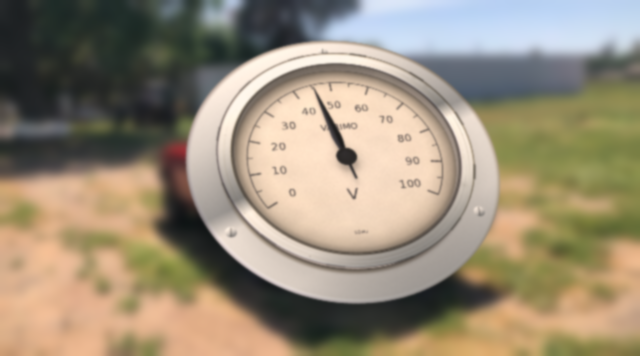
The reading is 45V
